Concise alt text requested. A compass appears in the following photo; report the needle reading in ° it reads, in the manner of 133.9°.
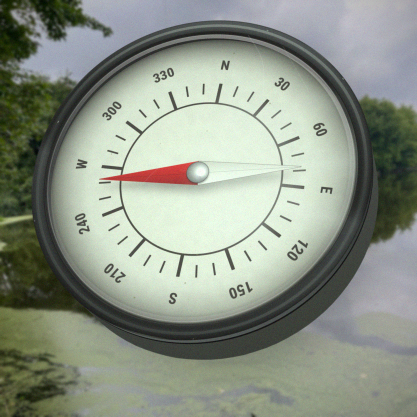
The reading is 260°
